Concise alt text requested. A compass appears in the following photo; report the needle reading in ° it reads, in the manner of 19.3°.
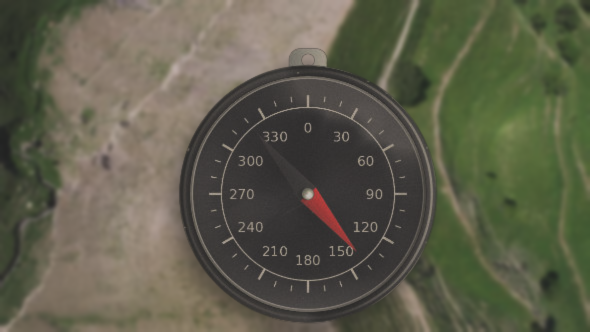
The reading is 140°
